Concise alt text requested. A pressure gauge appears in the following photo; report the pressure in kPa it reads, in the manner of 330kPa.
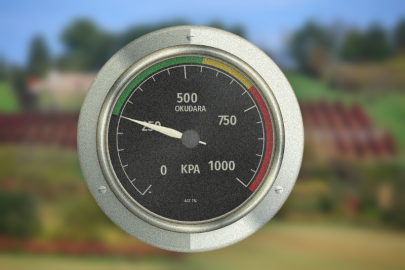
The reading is 250kPa
